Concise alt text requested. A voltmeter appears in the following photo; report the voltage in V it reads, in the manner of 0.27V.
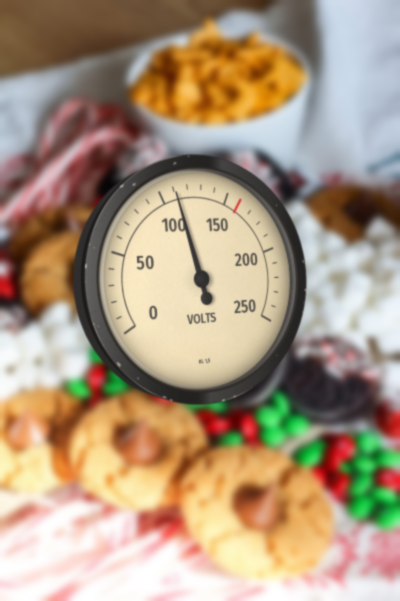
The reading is 110V
